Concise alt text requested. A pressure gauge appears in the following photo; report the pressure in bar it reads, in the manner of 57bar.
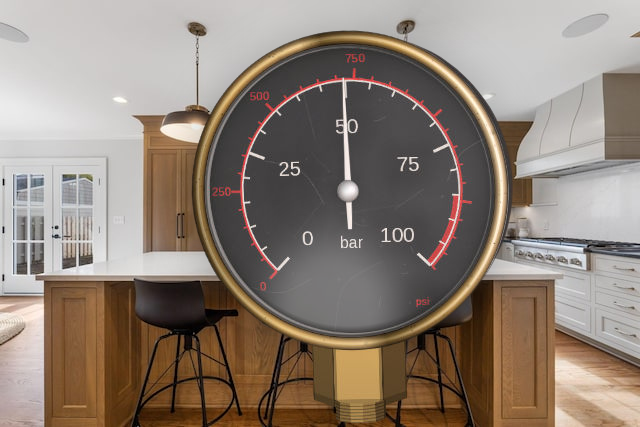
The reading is 50bar
